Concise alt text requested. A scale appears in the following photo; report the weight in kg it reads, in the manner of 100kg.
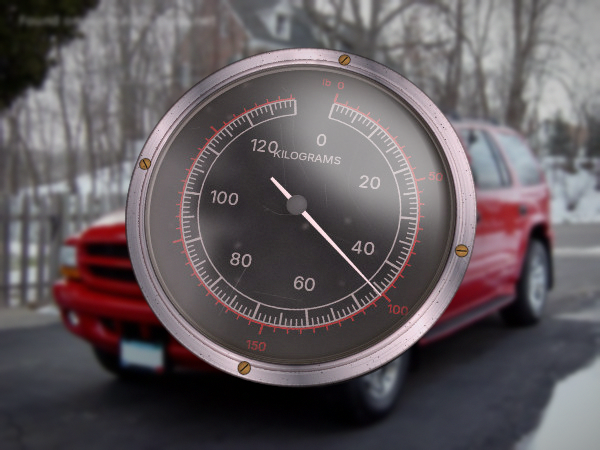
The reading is 46kg
